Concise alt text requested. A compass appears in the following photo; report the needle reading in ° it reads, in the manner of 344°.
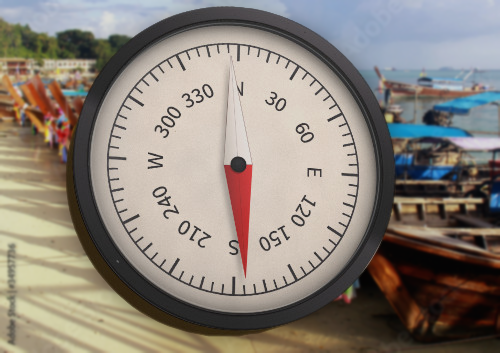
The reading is 175°
